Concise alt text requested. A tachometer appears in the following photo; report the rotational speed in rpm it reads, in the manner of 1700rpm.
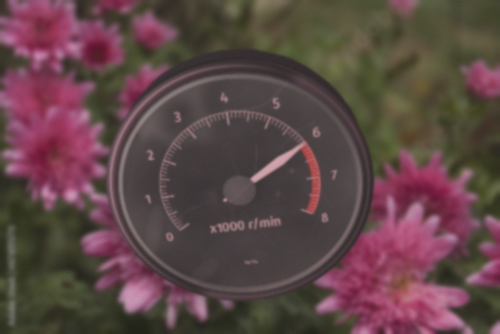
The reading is 6000rpm
